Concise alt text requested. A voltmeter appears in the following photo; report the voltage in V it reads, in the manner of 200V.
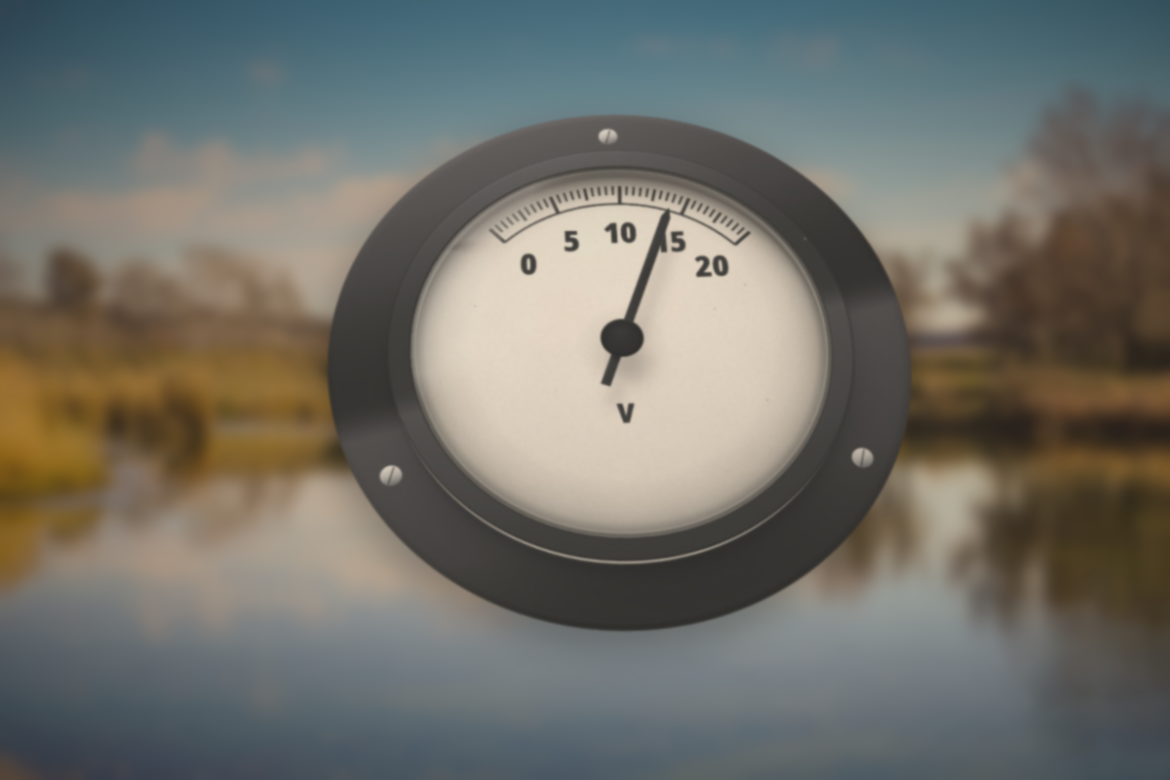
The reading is 14V
